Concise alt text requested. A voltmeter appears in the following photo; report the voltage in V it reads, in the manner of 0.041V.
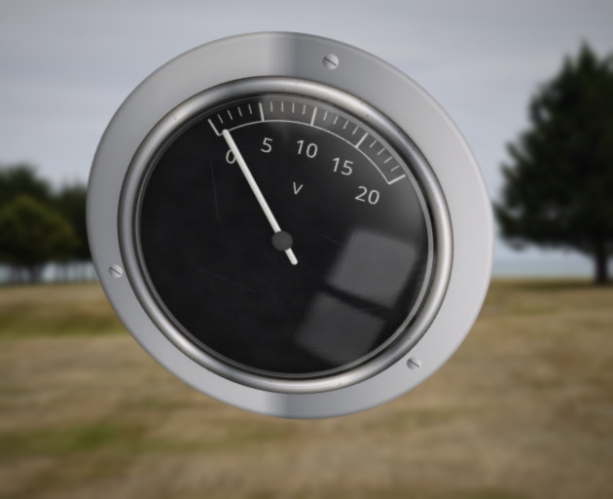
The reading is 1V
